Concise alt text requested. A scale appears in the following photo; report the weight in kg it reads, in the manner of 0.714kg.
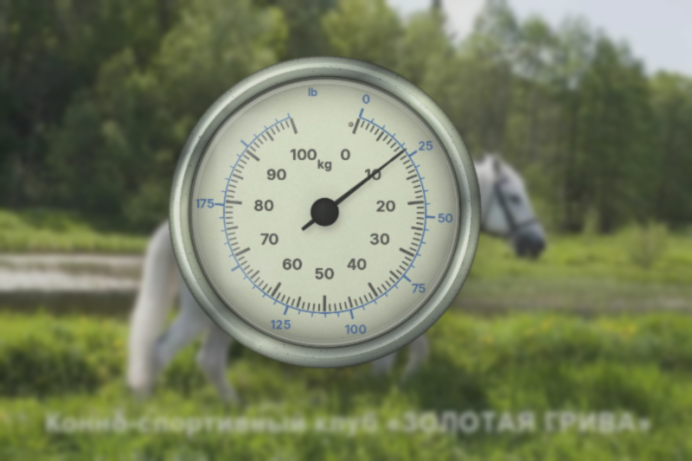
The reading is 10kg
